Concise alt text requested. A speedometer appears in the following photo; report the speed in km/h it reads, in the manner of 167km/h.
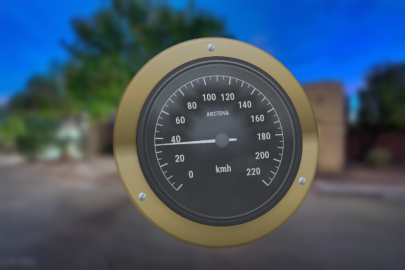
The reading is 35km/h
